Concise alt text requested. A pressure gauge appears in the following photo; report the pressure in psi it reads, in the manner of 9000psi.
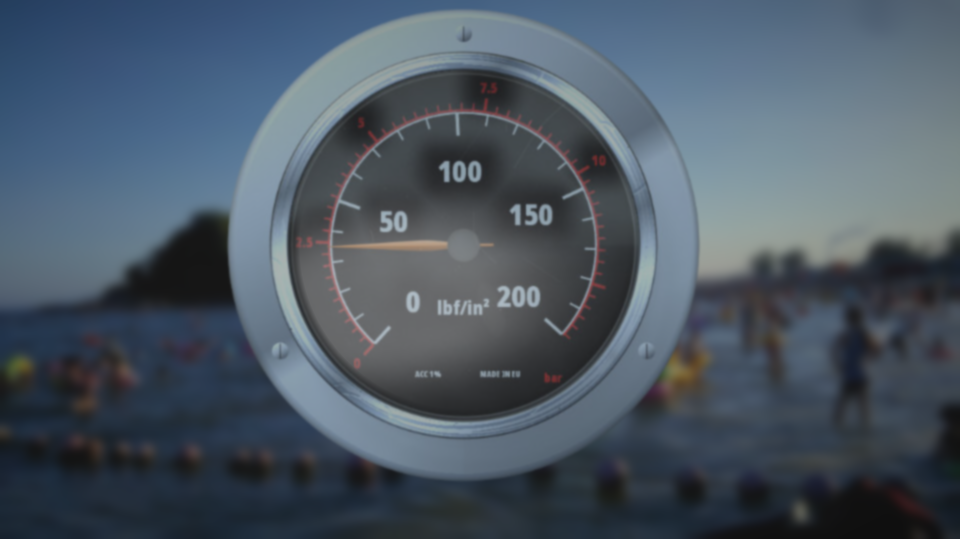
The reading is 35psi
